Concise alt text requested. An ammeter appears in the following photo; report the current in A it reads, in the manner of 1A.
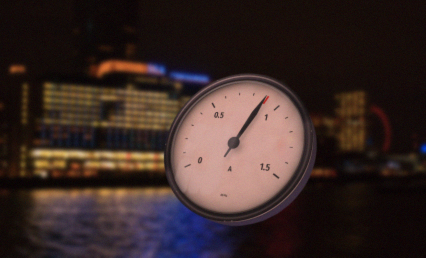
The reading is 0.9A
